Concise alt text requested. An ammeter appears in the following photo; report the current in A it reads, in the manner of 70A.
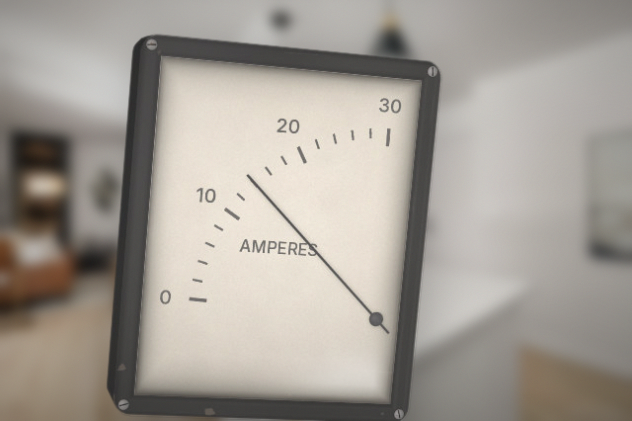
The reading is 14A
